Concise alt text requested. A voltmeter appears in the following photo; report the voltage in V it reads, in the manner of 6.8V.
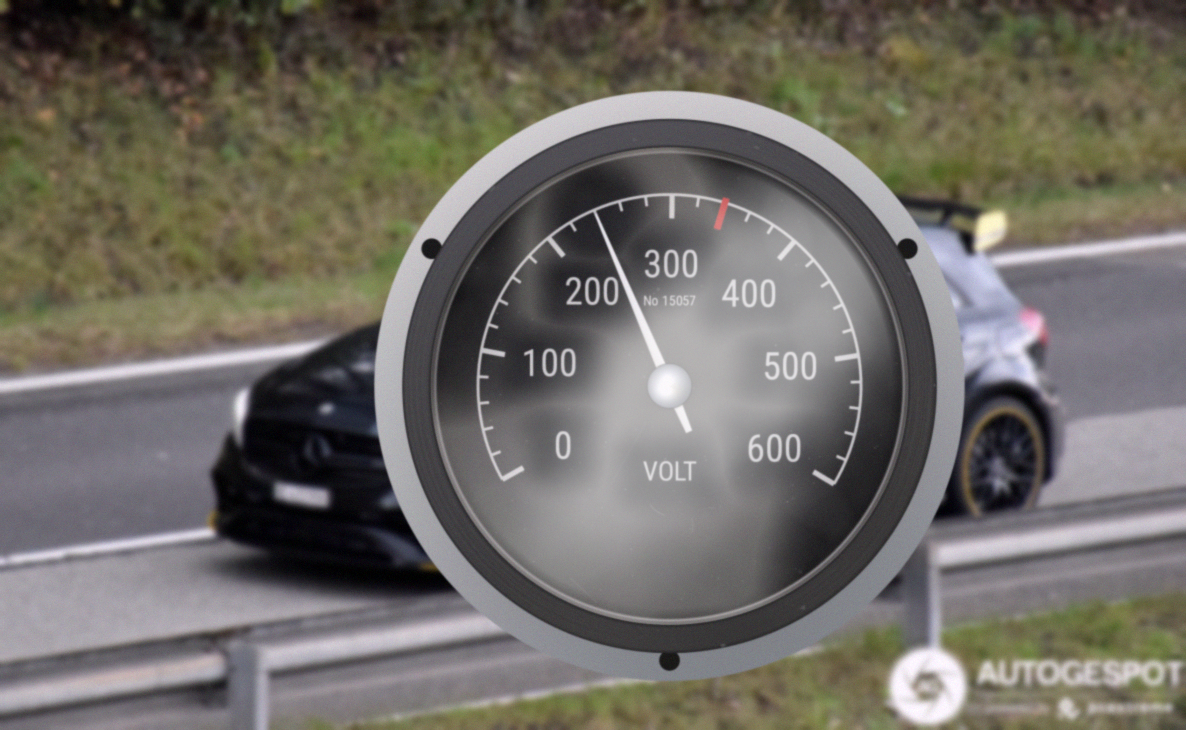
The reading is 240V
